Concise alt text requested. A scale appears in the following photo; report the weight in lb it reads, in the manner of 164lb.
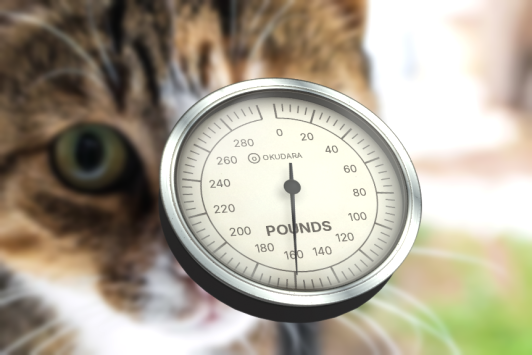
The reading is 160lb
